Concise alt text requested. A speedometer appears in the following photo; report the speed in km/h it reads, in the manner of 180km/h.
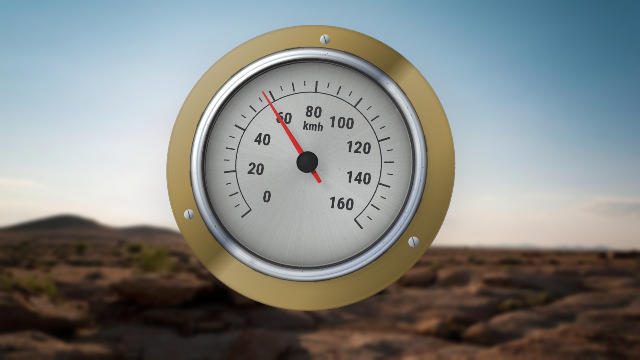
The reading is 57.5km/h
